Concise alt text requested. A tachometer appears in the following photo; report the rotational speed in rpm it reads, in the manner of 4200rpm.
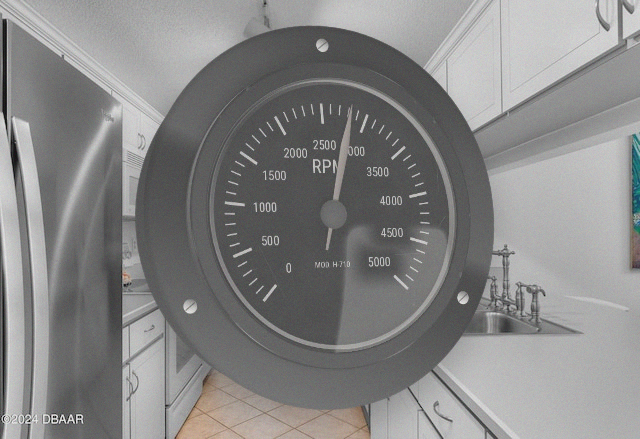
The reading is 2800rpm
